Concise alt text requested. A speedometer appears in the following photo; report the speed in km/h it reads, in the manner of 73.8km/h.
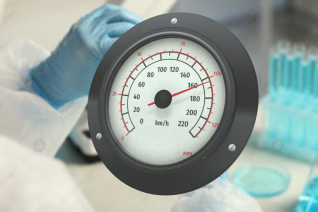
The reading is 165km/h
